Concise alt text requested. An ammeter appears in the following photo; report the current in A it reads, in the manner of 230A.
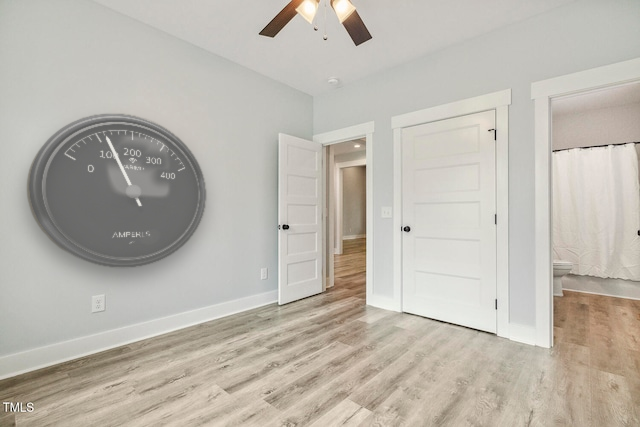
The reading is 120A
